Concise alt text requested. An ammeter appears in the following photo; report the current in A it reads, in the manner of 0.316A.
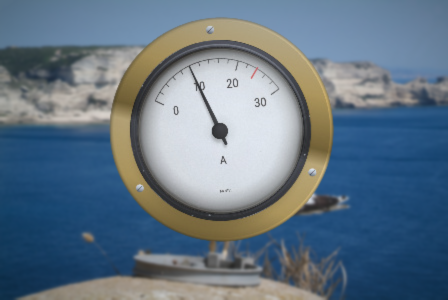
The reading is 10A
